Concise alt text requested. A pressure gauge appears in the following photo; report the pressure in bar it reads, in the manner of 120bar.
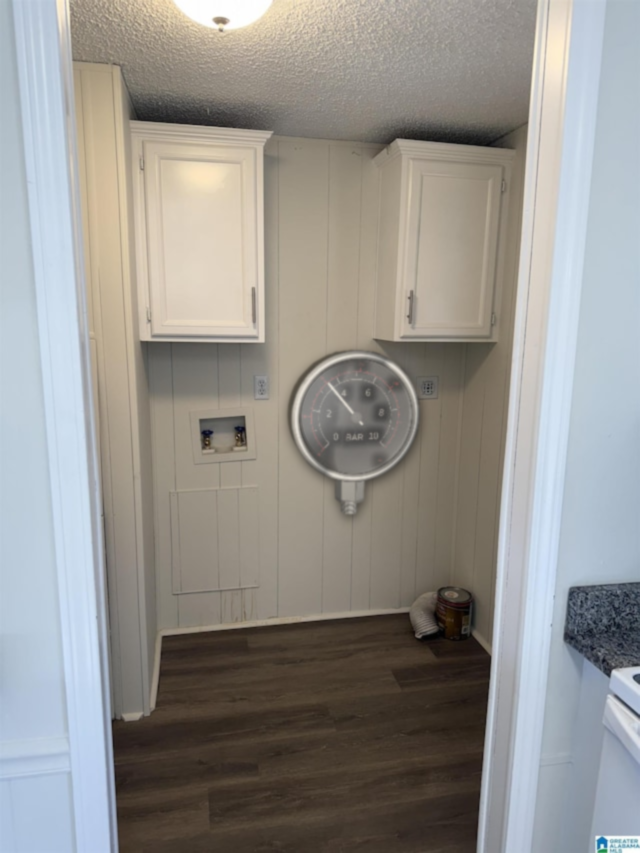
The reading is 3.5bar
